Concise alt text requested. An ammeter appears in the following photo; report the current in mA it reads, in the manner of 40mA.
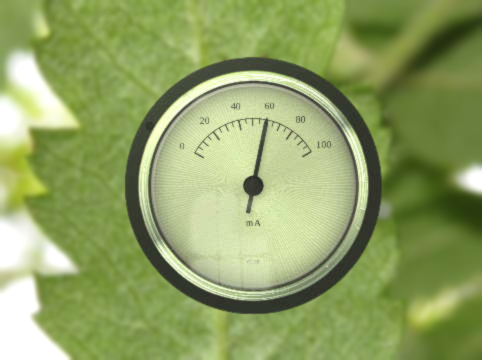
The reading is 60mA
